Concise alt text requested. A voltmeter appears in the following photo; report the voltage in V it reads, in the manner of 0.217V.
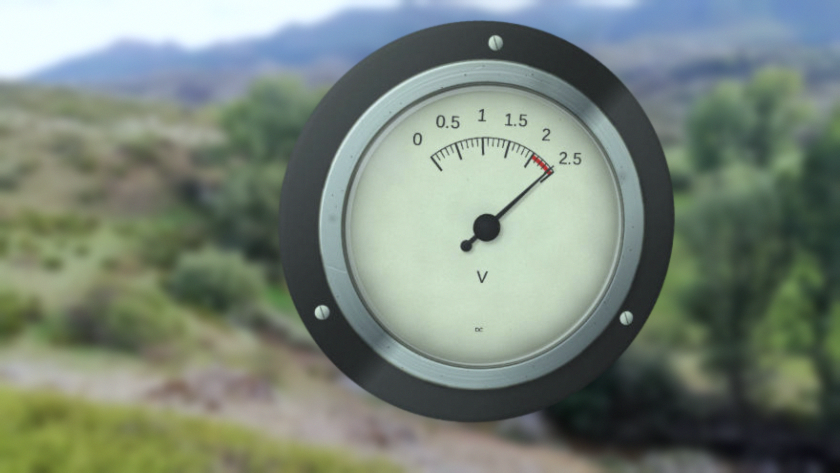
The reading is 2.4V
